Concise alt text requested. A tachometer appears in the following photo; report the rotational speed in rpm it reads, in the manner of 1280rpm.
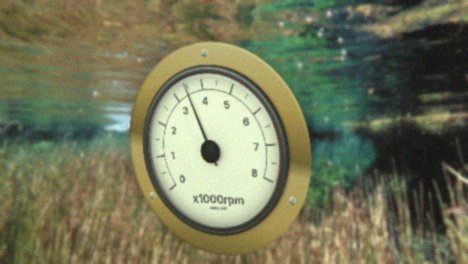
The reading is 3500rpm
